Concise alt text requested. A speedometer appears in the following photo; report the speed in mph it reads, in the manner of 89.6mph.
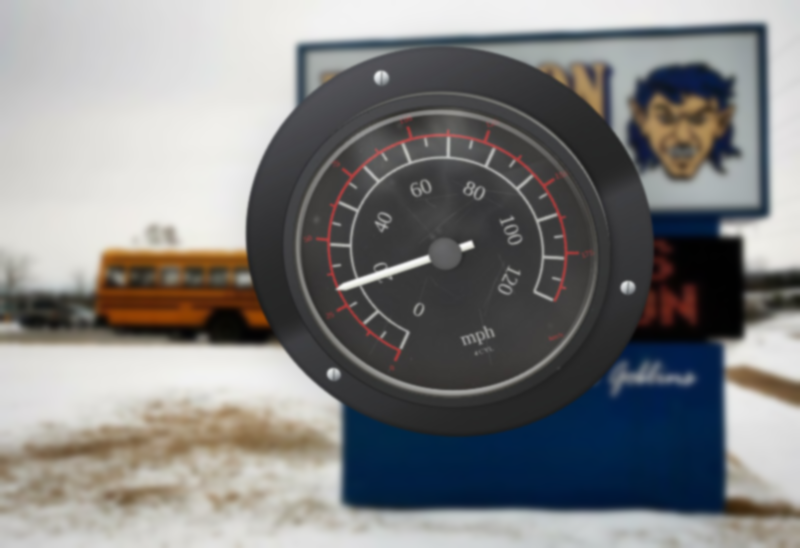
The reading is 20mph
